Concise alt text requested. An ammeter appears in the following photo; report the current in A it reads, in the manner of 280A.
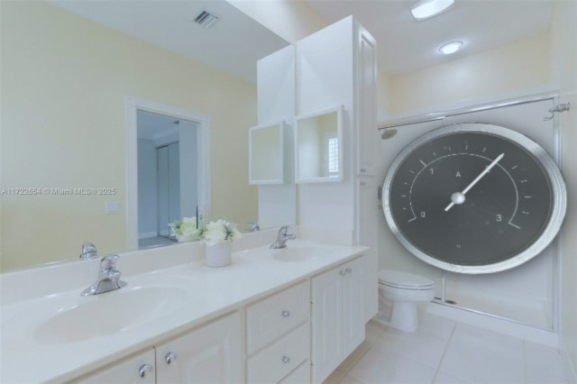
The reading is 2A
